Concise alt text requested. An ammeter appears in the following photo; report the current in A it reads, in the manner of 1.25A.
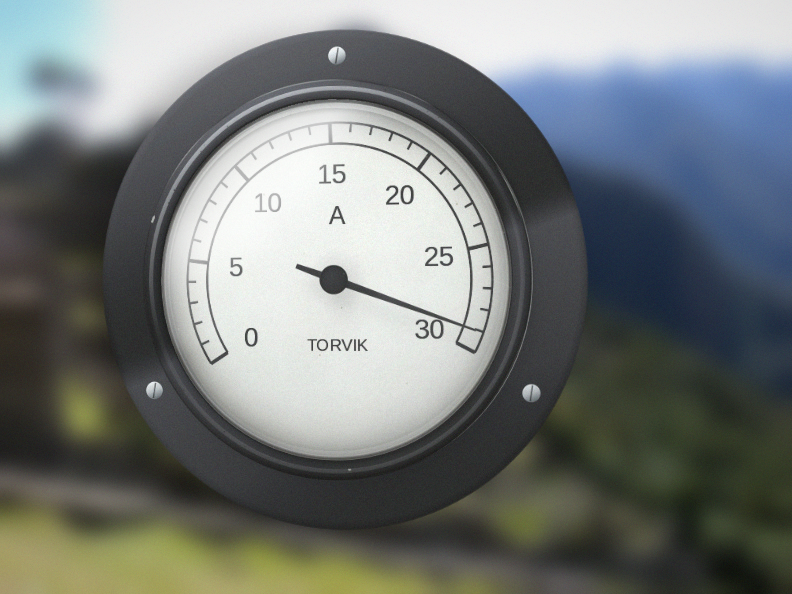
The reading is 29A
